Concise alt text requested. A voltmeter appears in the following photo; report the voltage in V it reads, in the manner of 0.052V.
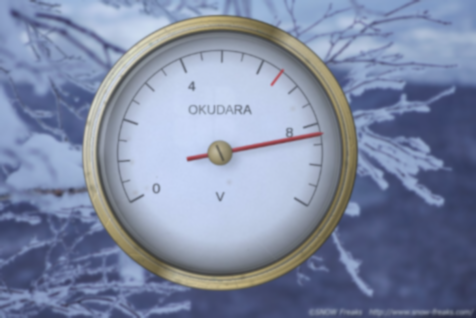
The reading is 8.25V
